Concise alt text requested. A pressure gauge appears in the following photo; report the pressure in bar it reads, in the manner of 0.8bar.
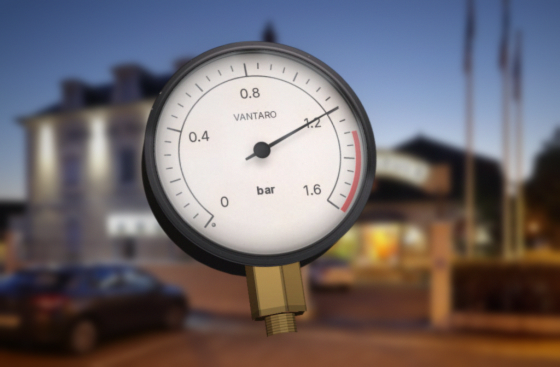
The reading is 1.2bar
